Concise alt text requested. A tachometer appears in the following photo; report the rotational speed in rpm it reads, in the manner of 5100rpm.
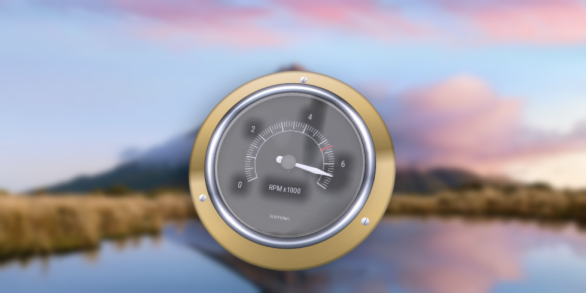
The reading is 6500rpm
